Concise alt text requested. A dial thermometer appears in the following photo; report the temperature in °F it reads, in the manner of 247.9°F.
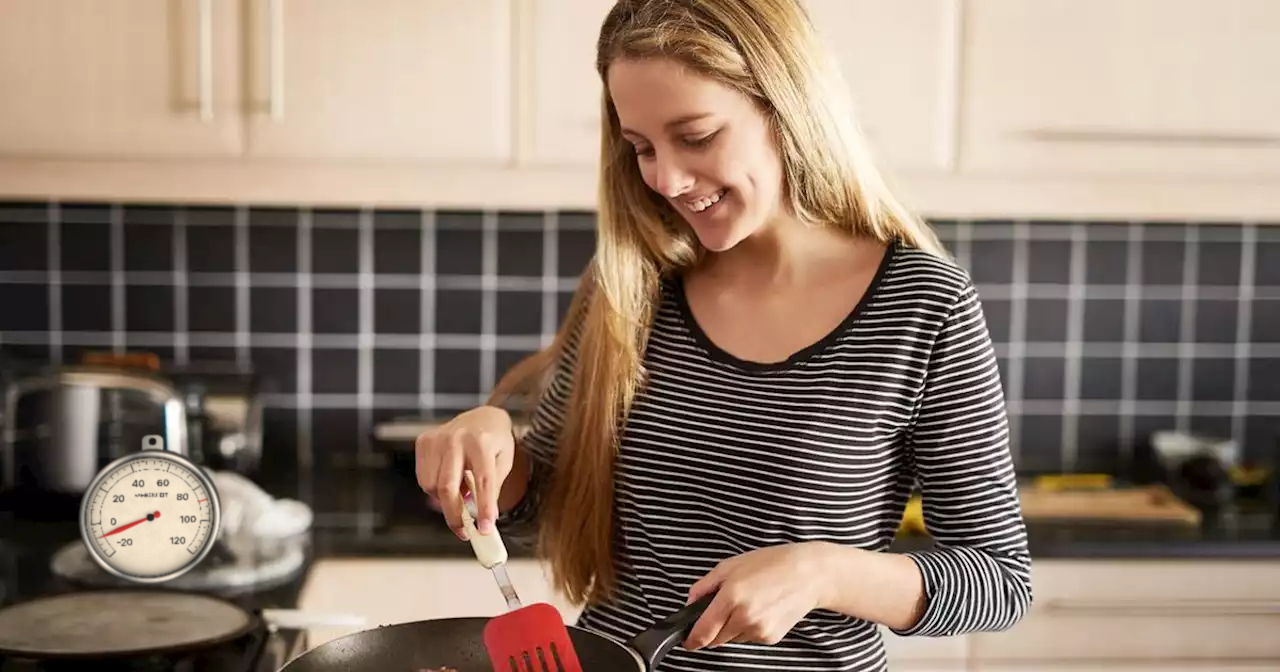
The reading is -8°F
